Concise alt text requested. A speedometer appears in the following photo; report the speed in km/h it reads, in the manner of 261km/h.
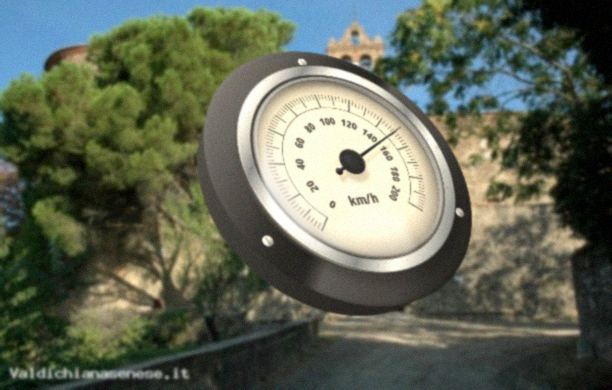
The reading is 150km/h
